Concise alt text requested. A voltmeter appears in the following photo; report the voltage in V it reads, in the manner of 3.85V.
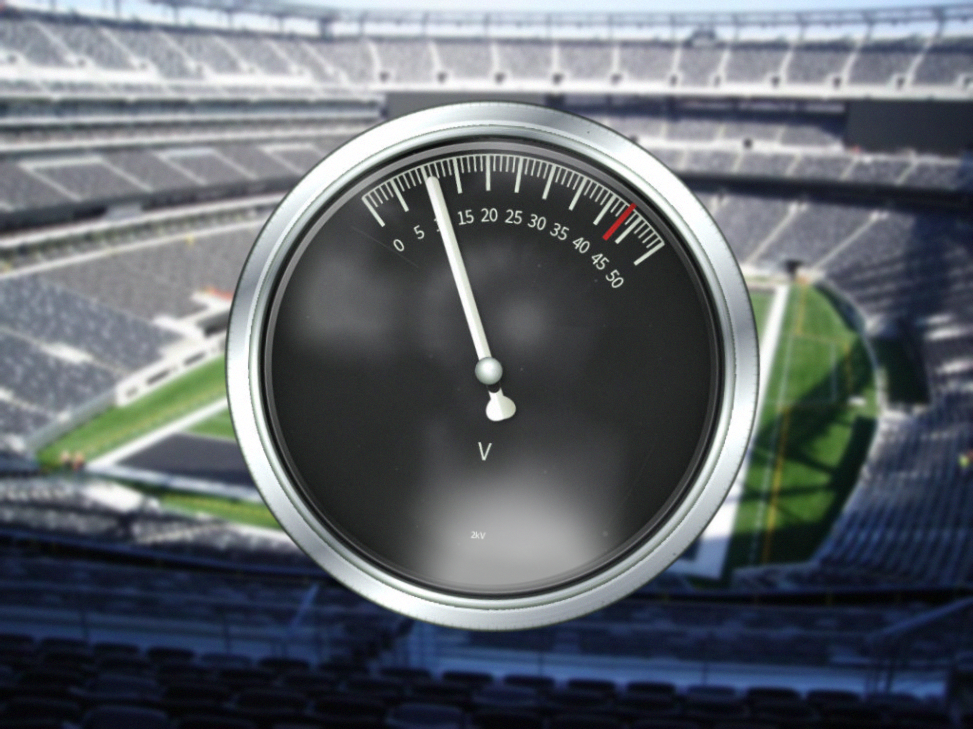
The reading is 11V
